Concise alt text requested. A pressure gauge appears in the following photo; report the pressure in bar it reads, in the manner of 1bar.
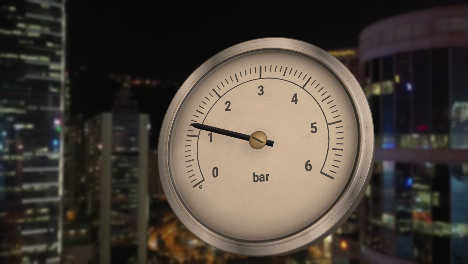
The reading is 1.2bar
